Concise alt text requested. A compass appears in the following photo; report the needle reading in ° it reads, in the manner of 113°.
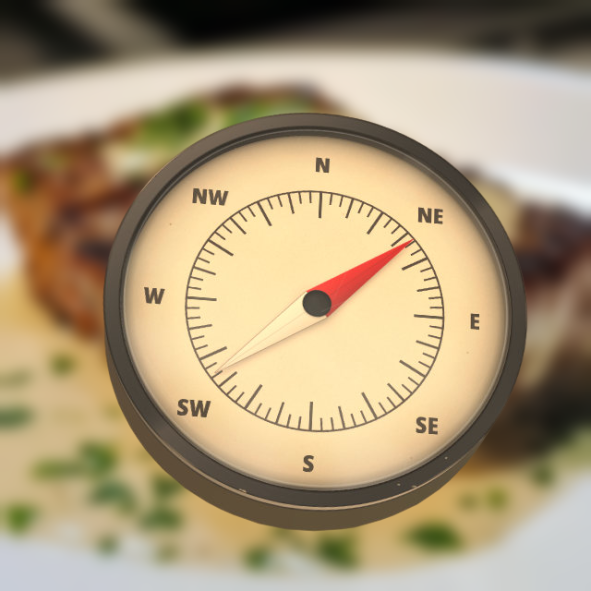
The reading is 50°
